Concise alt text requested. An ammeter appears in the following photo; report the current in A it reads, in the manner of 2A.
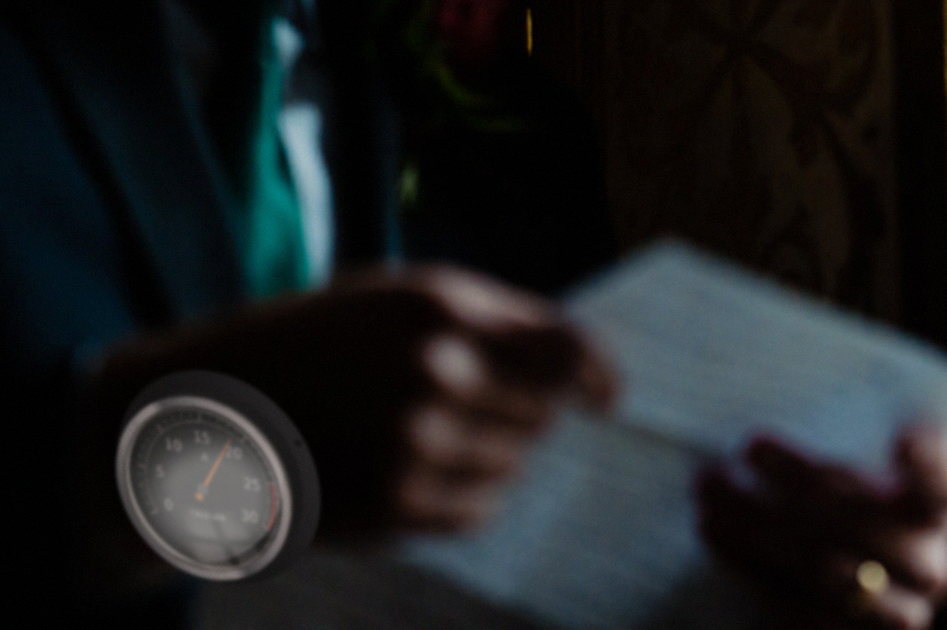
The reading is 19A
